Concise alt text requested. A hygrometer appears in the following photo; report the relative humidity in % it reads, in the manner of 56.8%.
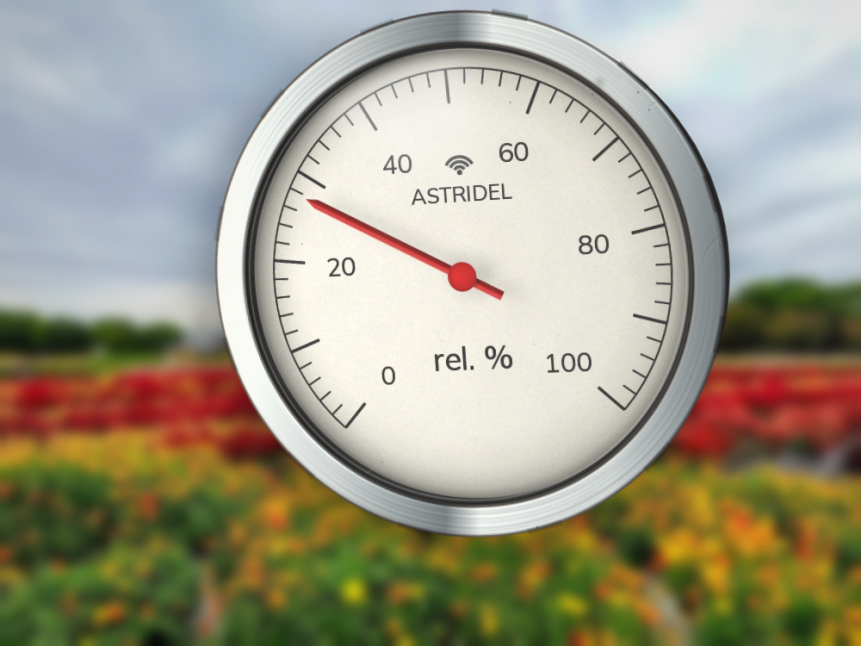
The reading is 28%
